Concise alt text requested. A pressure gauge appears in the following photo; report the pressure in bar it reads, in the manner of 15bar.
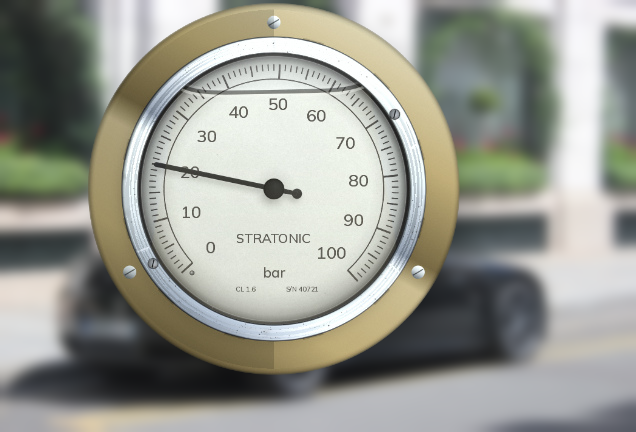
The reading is 20bar
